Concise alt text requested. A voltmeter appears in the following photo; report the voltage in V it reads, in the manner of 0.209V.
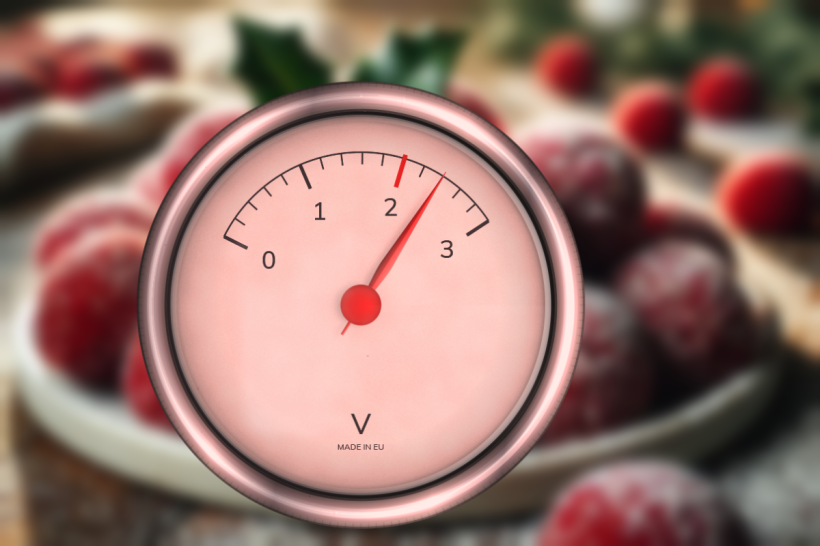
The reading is 2.4V
